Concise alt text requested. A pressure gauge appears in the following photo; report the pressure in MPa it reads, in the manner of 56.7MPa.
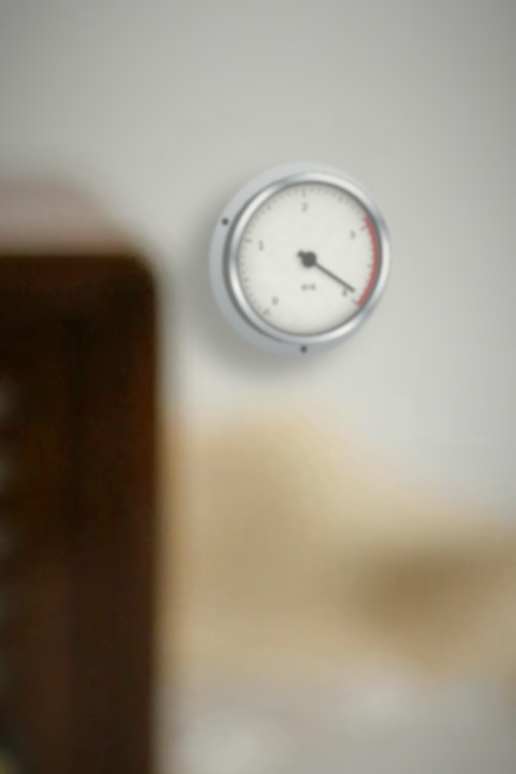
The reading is 3.9MPa
